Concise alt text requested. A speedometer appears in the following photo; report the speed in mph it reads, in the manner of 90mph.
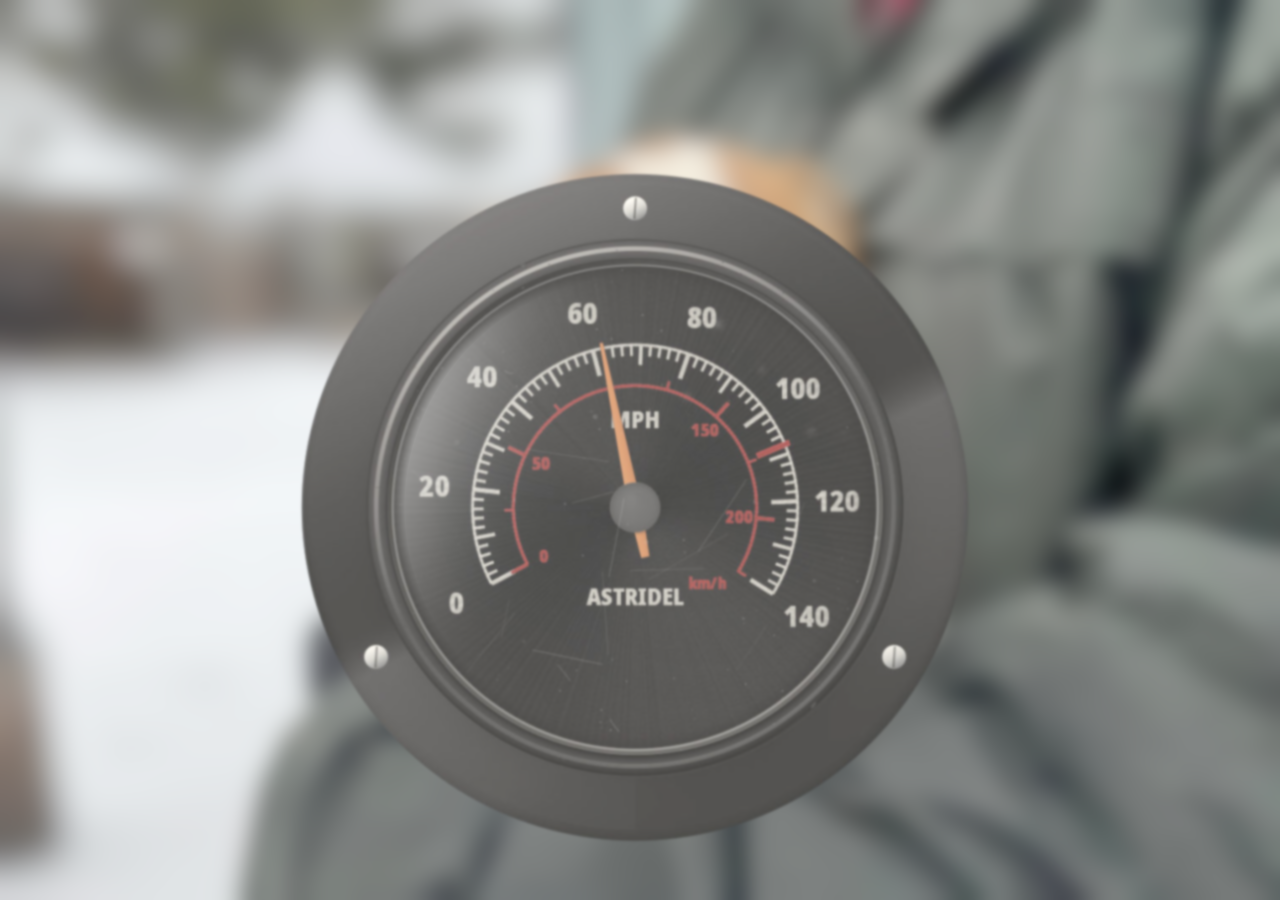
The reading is 62mph
